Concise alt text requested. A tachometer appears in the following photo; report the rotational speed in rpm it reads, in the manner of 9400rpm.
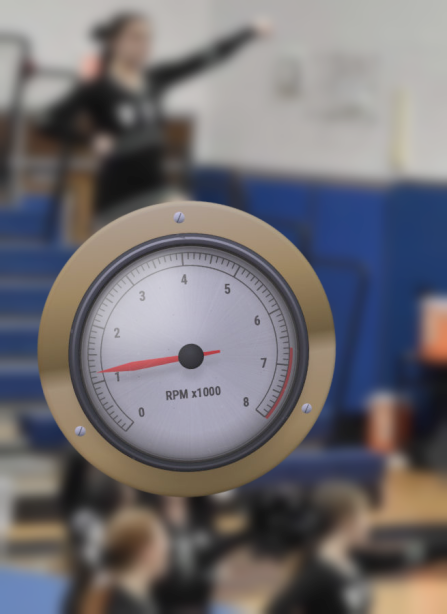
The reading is 1200rpm
